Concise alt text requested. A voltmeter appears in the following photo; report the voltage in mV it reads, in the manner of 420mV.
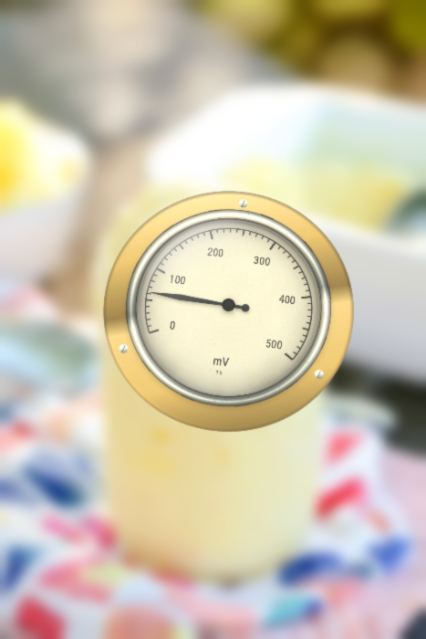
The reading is 60mV
